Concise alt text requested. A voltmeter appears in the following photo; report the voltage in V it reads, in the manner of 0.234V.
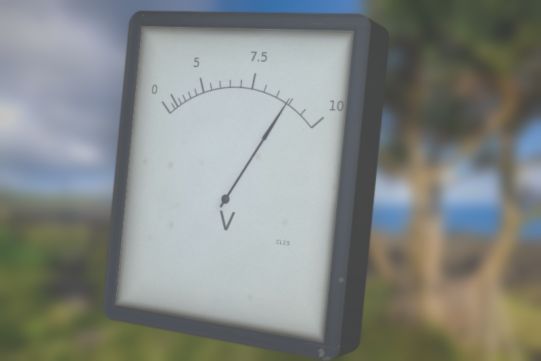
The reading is 9V
